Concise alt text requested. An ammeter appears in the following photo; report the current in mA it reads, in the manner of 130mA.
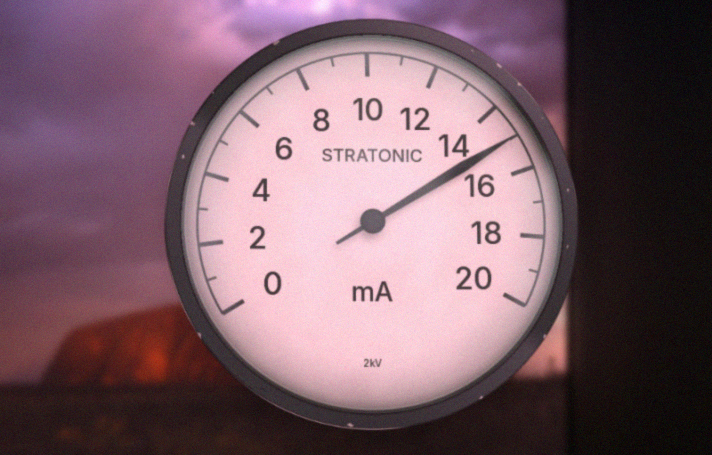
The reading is 15mA
